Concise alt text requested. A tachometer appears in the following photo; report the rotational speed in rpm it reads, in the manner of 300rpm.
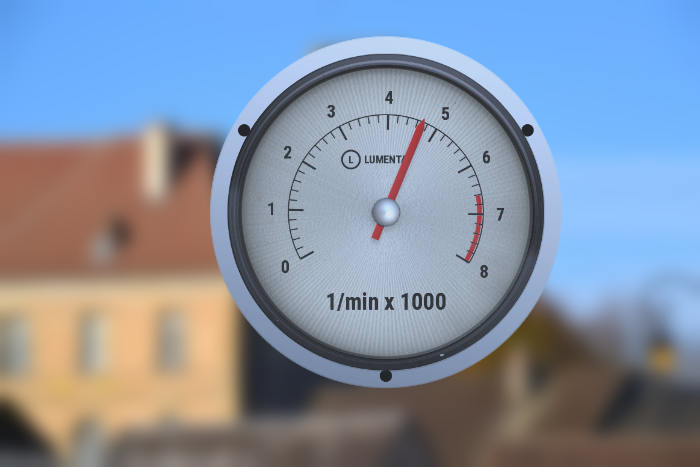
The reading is 4700rpm
